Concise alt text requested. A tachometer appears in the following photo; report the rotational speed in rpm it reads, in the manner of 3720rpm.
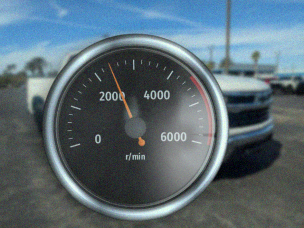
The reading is 2400rpm
